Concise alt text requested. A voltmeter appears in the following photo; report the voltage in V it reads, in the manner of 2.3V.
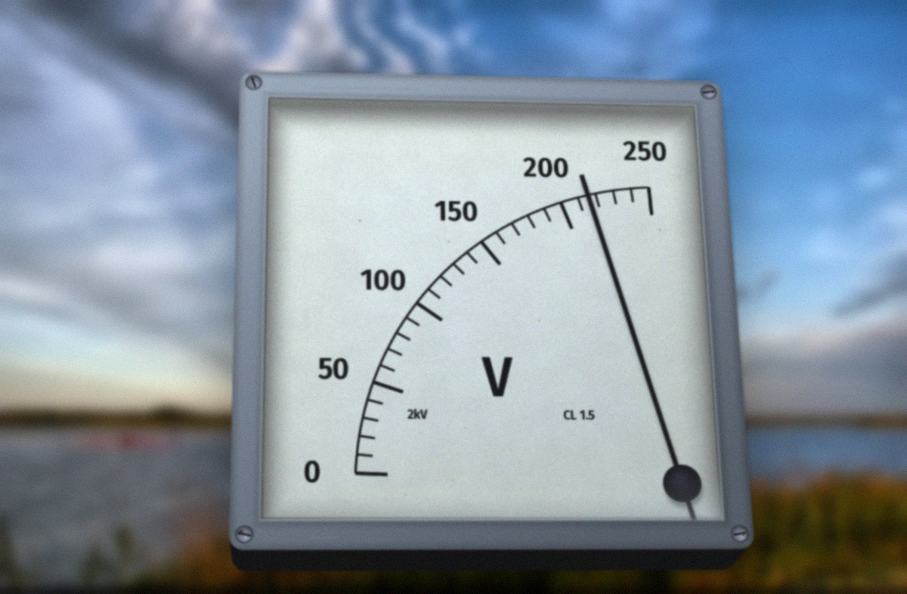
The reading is 215V
